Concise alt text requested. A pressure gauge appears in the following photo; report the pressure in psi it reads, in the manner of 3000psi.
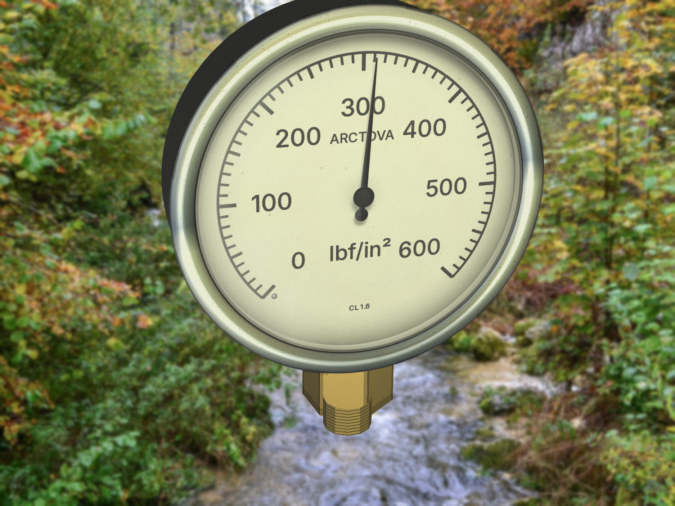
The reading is 310psi
